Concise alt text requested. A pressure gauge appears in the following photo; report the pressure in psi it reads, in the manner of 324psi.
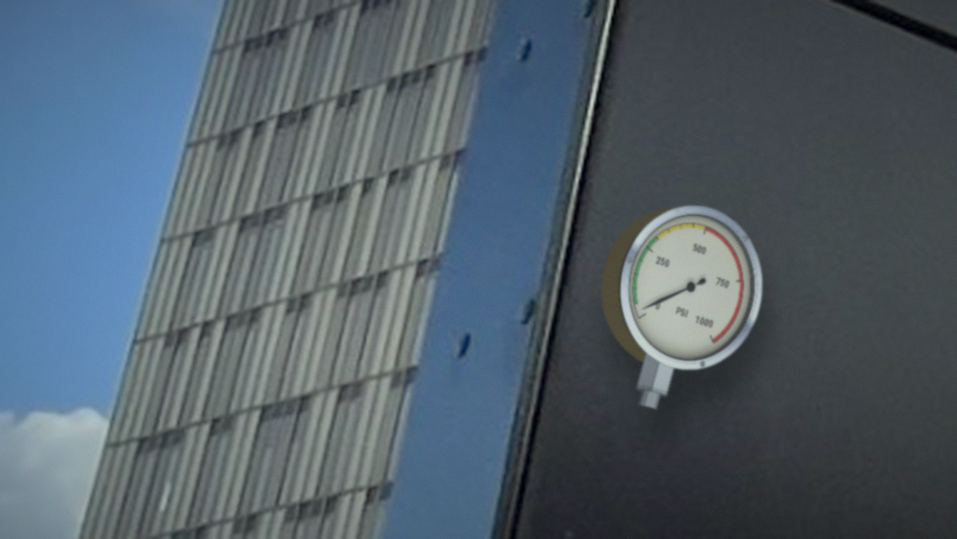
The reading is 25psi
